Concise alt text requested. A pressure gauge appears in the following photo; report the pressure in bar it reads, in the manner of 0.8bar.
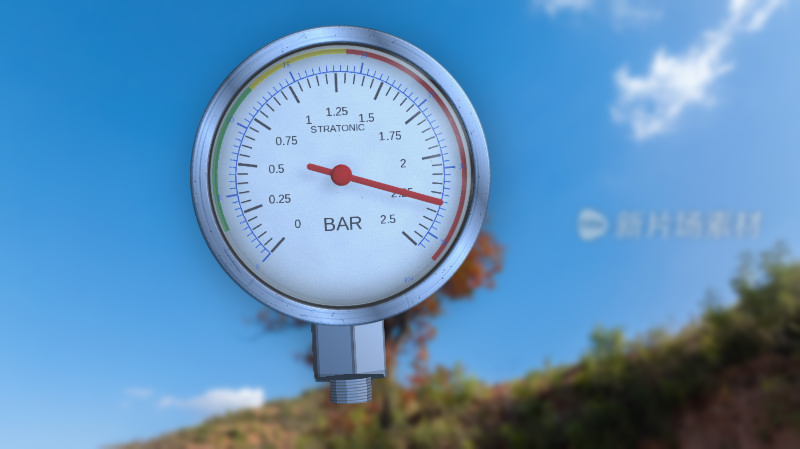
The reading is 2.25bar
